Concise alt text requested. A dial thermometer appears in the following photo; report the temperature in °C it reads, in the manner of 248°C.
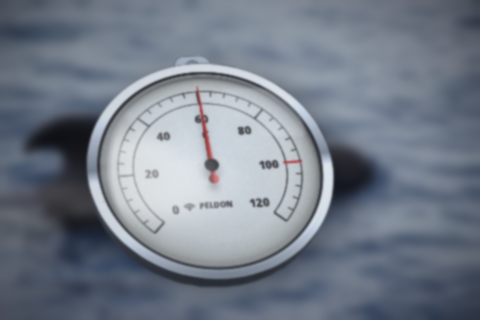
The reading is 60°C
